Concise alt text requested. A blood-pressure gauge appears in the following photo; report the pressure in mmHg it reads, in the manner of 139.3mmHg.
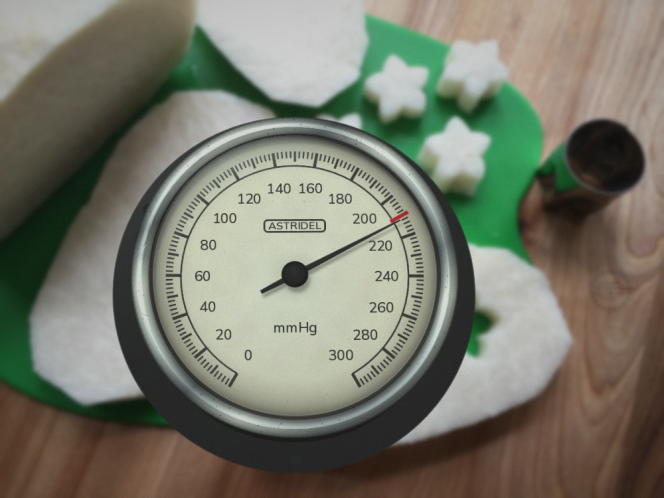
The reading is 212mmHg
